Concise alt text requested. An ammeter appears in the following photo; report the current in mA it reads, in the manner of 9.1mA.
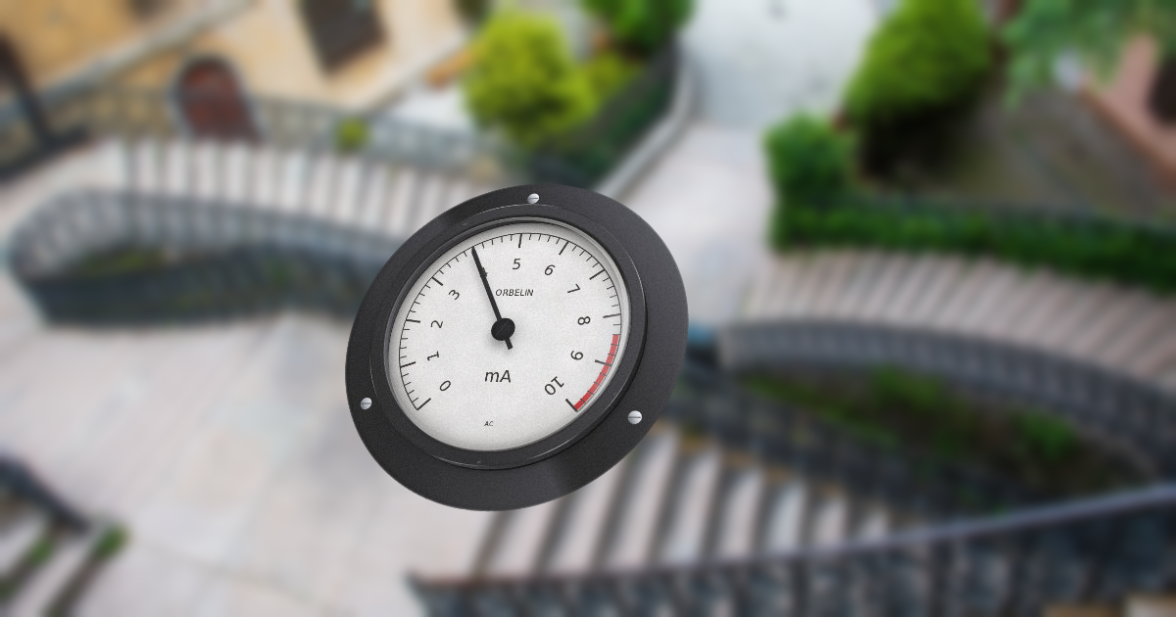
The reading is 4mA
